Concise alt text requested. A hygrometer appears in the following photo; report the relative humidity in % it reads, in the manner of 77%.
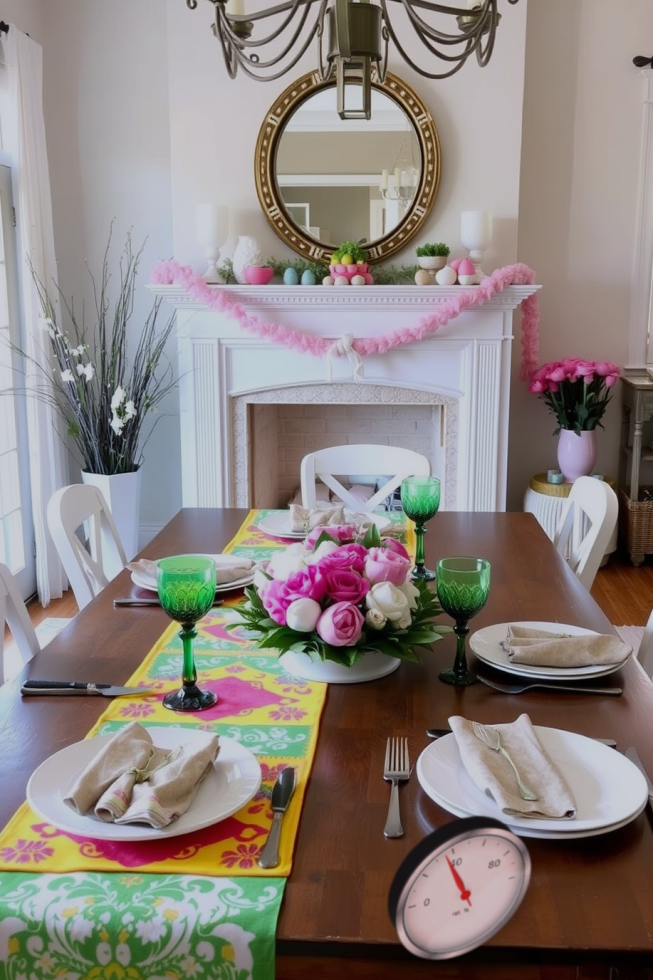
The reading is 35%
